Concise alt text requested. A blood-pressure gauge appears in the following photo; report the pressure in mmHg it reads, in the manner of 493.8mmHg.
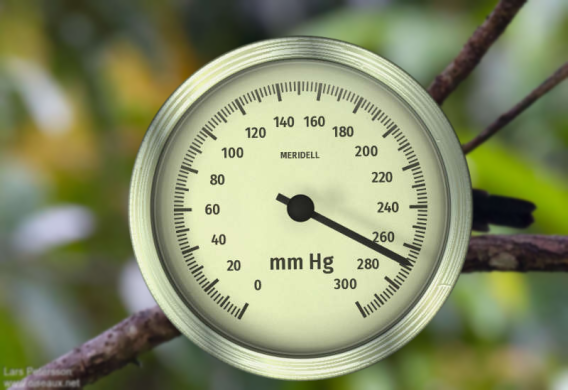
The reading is 268mmHg
